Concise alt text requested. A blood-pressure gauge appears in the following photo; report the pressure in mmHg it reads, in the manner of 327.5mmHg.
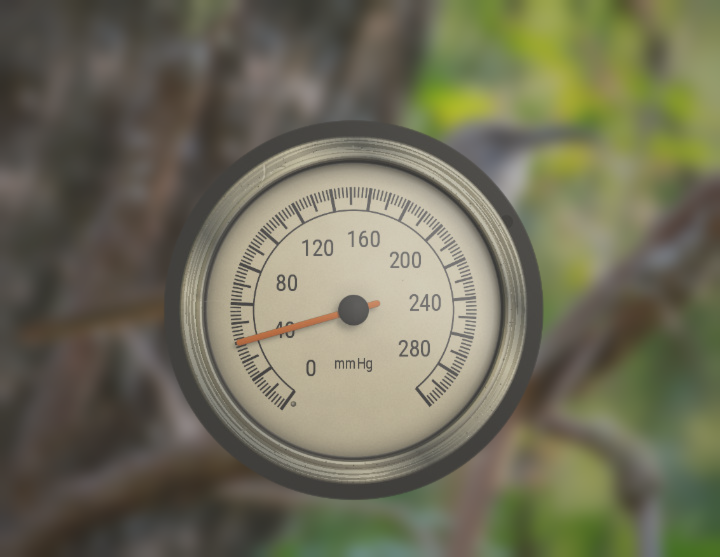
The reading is 40mmHg
